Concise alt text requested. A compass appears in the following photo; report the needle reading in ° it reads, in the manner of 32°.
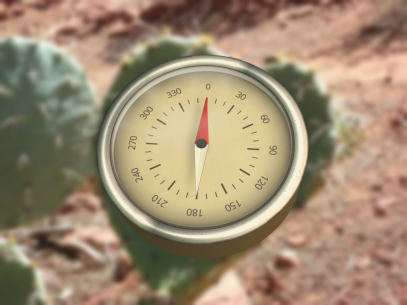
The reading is 0°
